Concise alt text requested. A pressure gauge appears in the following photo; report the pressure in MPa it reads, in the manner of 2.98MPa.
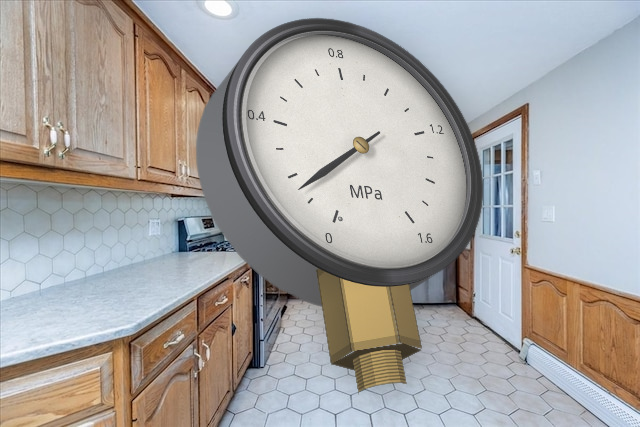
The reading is 0.15MPa
